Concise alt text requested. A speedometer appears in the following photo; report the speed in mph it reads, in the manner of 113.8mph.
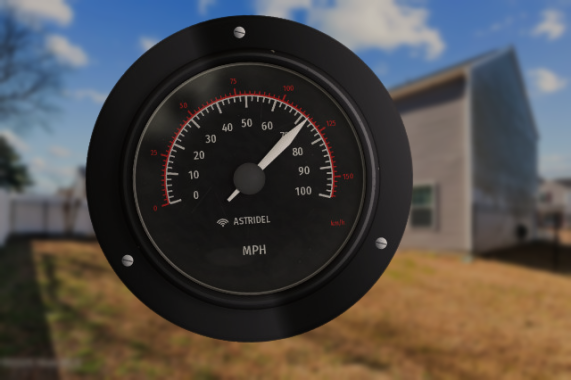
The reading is 72mph
